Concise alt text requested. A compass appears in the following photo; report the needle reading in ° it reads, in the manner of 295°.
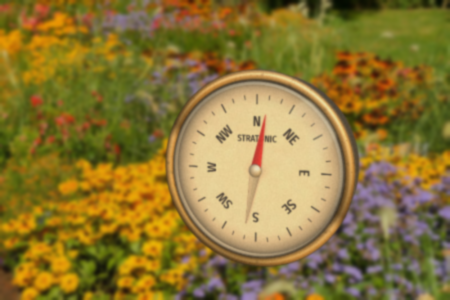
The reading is 10°
